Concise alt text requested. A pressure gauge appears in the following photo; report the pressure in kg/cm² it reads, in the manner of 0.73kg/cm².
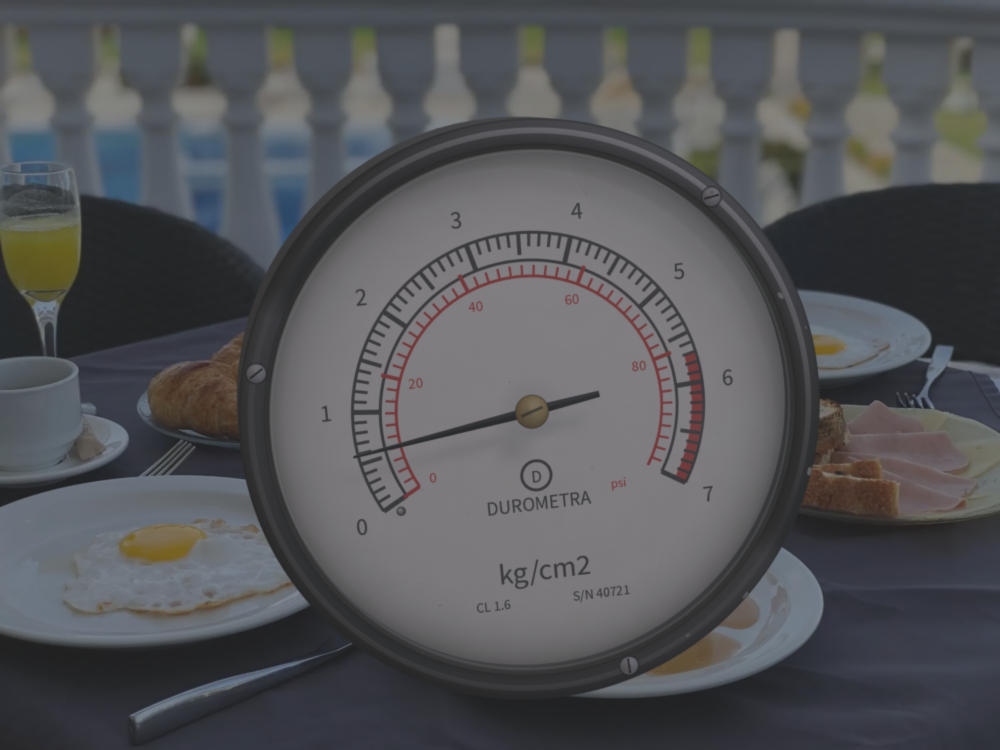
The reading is 0.6kg/cm²
